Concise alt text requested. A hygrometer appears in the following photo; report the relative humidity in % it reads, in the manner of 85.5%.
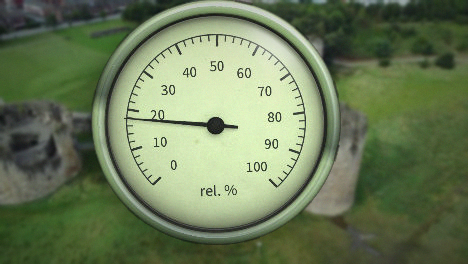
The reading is 18%
